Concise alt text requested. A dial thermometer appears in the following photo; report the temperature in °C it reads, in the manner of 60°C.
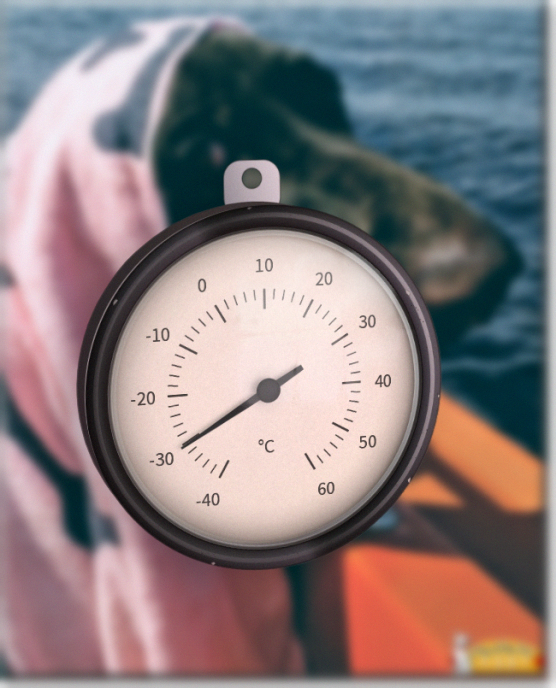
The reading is -30°C
